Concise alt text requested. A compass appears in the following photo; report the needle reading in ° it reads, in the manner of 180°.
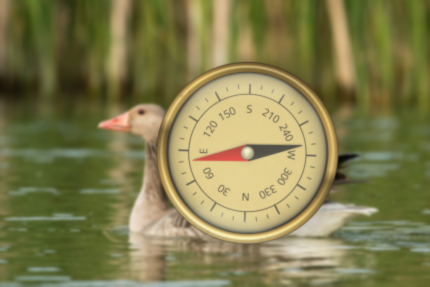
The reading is 80°
